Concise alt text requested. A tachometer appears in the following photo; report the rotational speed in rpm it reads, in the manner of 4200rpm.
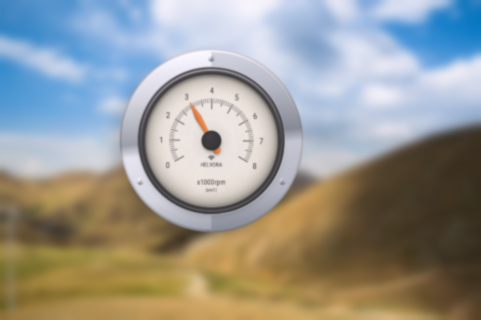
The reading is 3000rpm
